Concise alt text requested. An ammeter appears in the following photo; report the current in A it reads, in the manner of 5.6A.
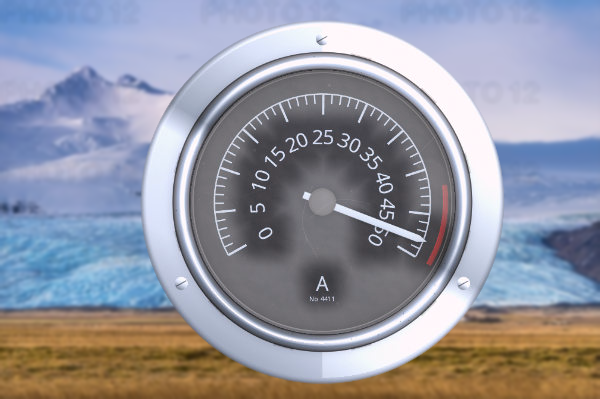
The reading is 48A
